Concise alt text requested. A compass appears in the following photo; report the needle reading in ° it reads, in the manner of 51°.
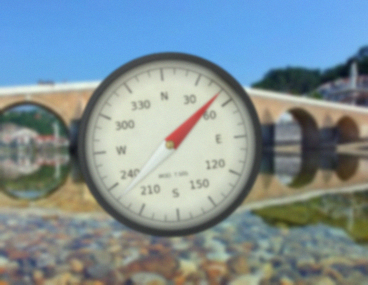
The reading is 50°
